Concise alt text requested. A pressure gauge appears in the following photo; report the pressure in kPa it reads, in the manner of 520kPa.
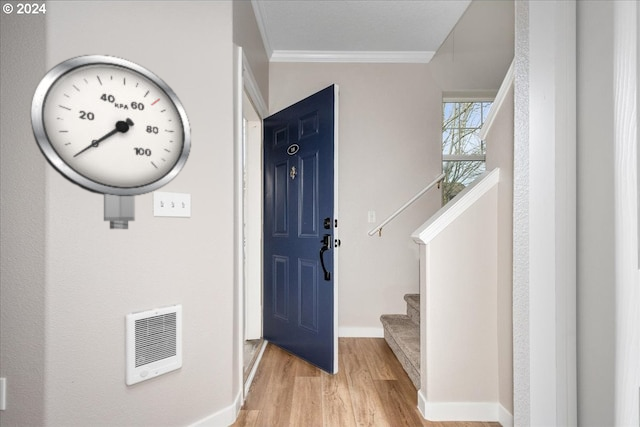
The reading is 0kPa
